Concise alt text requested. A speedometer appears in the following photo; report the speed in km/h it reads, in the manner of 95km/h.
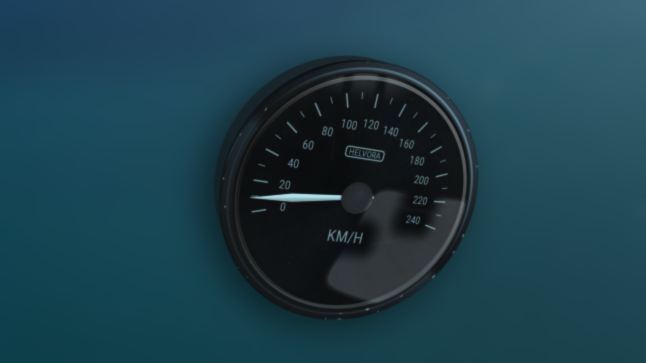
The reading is 10km/h
